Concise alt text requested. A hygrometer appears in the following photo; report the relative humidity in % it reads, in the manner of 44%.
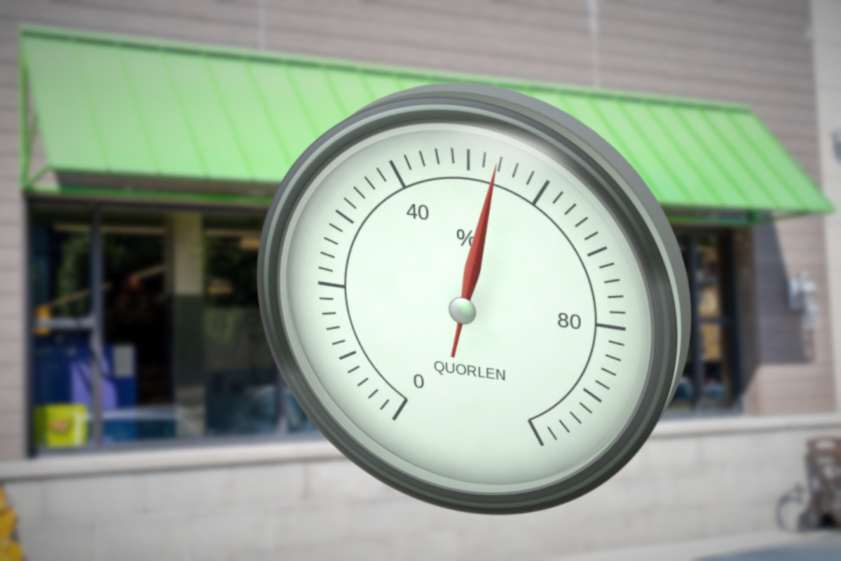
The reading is 54%
